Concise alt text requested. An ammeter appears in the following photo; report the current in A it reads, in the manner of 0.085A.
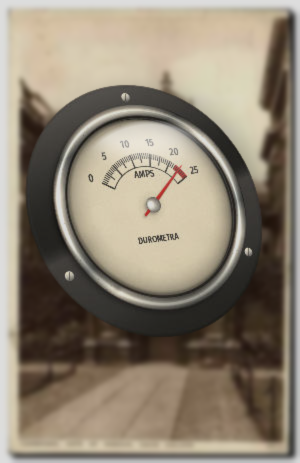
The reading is 22.5A
